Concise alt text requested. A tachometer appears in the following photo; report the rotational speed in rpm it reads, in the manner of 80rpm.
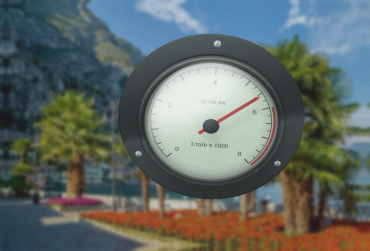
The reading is 5500rpm
